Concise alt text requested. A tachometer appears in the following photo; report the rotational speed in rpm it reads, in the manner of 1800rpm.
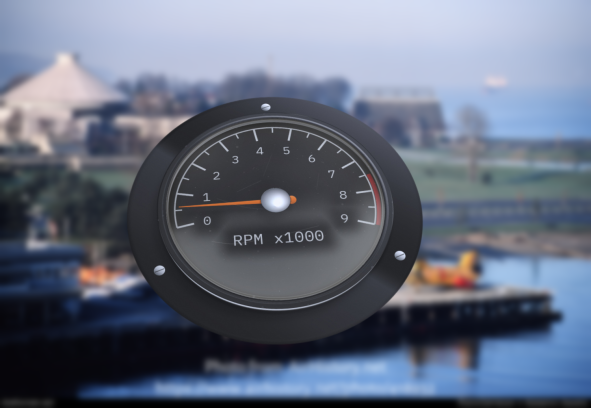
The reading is 500rpm
